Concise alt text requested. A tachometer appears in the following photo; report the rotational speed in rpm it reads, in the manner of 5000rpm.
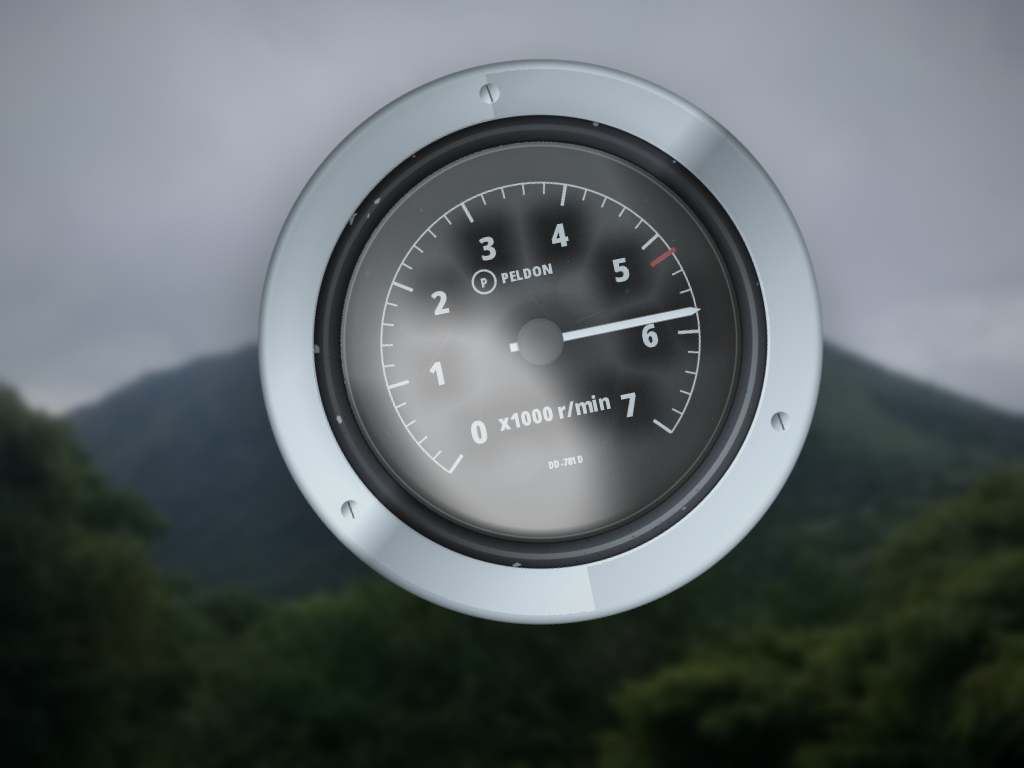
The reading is 5800rpm
